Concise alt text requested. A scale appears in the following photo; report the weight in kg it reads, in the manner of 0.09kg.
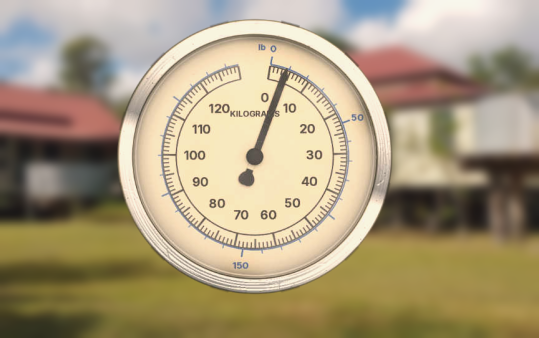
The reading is 4kg
